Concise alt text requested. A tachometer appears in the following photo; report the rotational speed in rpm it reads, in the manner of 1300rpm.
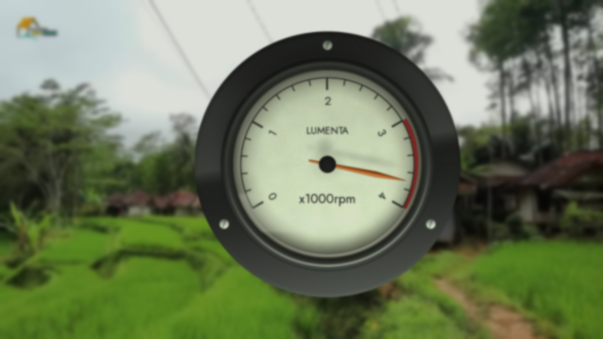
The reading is 3700rpm
